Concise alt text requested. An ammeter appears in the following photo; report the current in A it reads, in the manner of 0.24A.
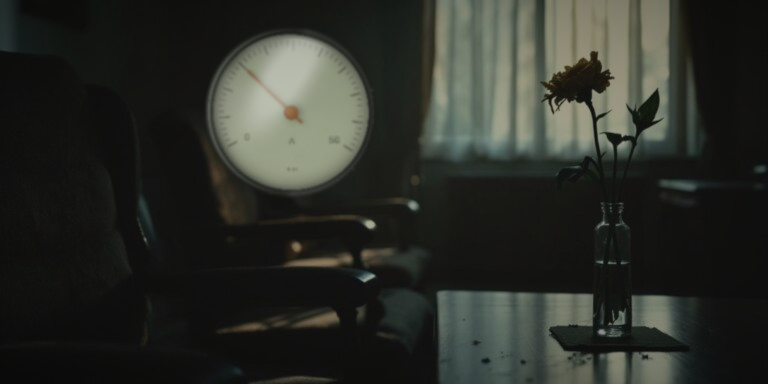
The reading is 15A
